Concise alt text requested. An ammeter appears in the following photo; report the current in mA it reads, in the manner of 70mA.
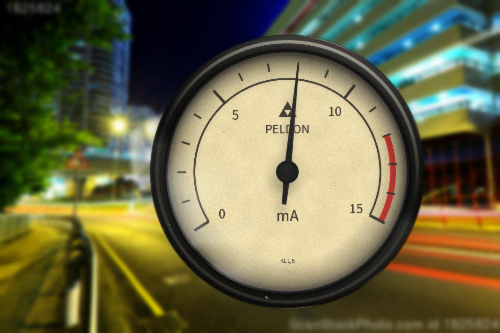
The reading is 8mA
